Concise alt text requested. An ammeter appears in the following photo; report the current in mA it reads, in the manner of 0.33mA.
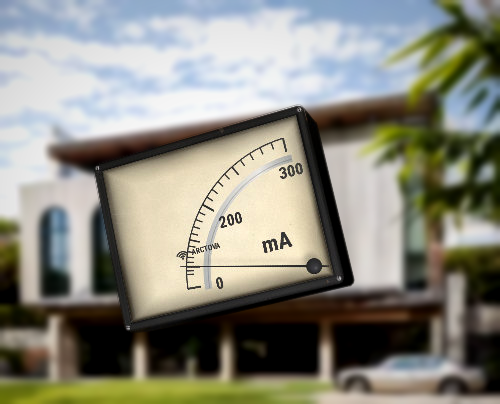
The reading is 100mA
